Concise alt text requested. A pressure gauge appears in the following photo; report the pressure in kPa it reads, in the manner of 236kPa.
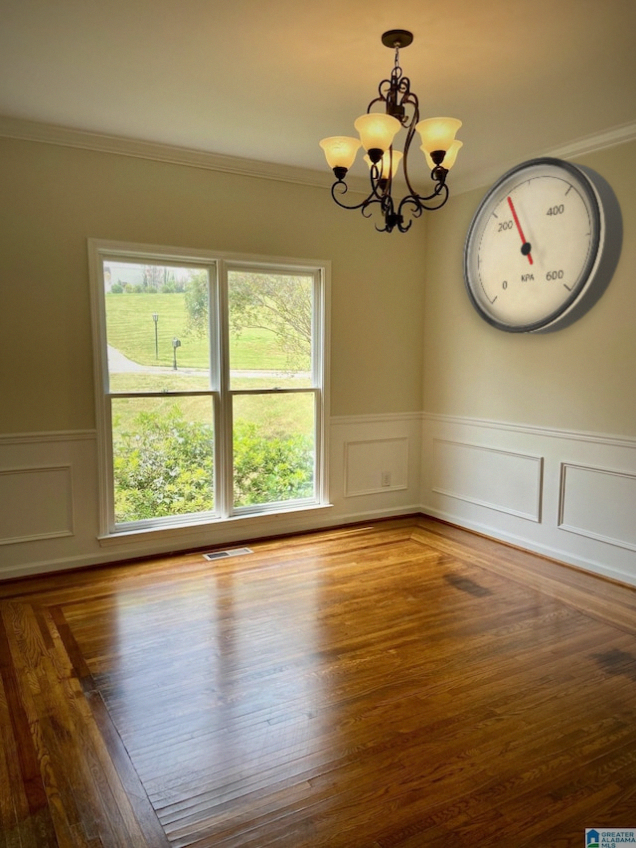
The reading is 250kPa
